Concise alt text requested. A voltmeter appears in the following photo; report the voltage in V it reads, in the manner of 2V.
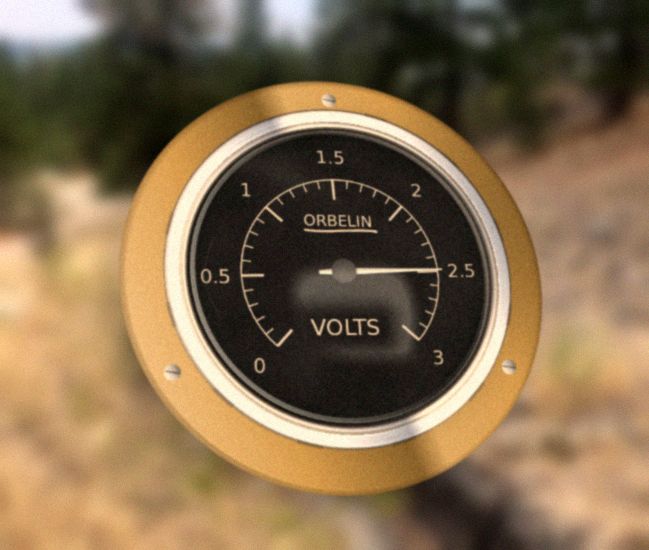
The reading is 2.5V
